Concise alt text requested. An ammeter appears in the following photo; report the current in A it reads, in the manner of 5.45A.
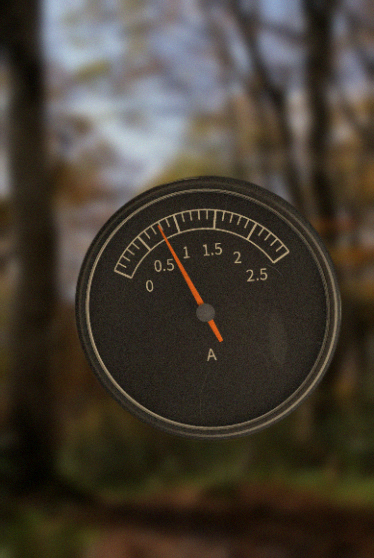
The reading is 0.8A
